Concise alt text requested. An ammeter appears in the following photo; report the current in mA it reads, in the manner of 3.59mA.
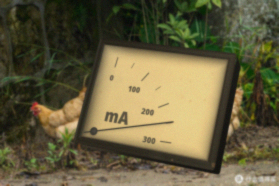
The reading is 250mA
